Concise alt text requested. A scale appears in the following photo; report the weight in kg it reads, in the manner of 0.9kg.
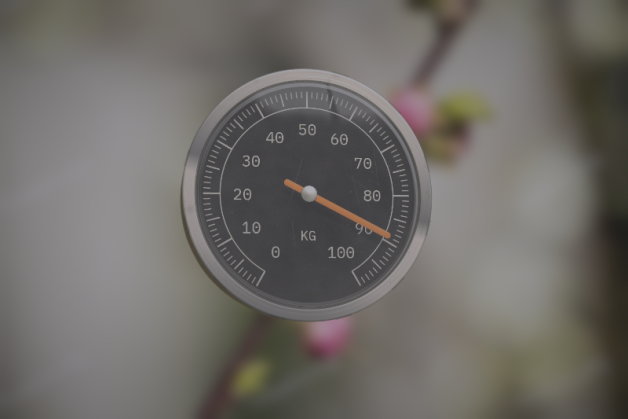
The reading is 89kg
